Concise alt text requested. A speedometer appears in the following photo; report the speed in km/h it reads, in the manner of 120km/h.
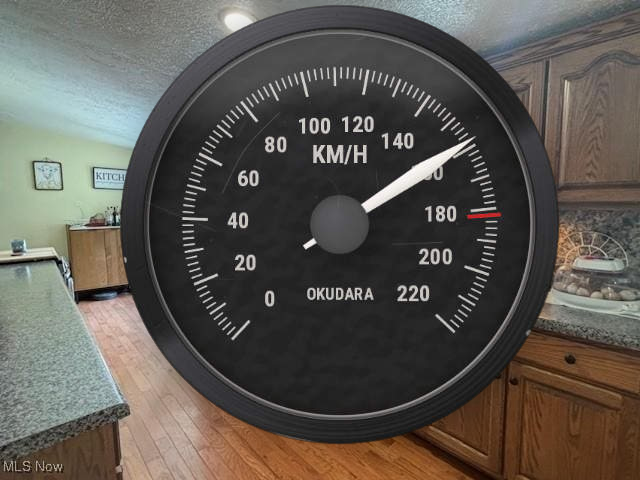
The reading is 158km/h
